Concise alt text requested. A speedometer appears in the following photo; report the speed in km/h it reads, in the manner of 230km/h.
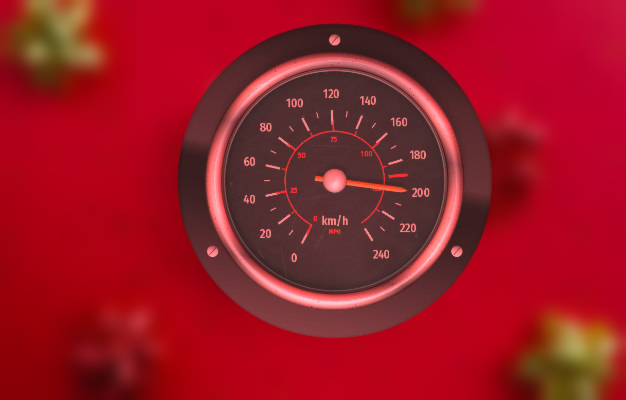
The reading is 200km/h
